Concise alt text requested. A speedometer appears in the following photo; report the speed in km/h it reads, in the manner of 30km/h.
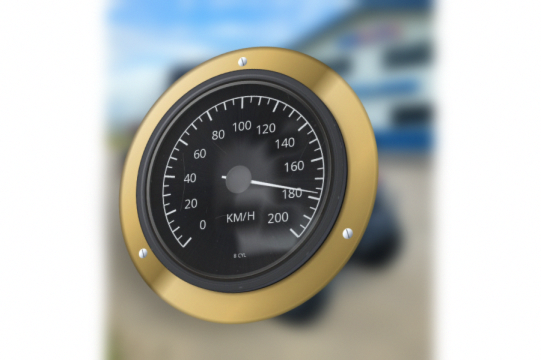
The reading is 177.5km/h
